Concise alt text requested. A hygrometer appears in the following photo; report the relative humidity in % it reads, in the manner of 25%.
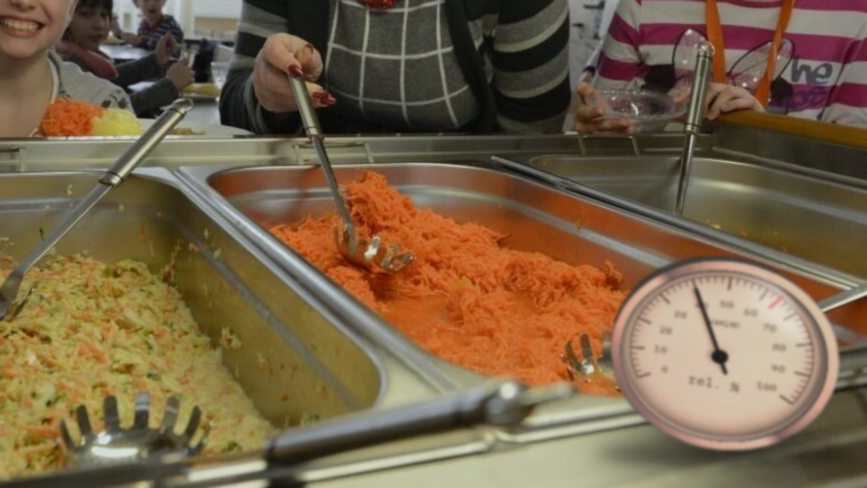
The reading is 40%
